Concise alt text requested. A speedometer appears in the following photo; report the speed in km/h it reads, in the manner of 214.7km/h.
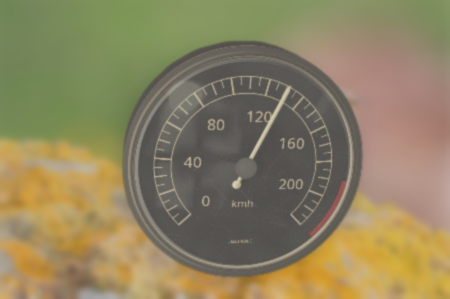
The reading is 130km/h
